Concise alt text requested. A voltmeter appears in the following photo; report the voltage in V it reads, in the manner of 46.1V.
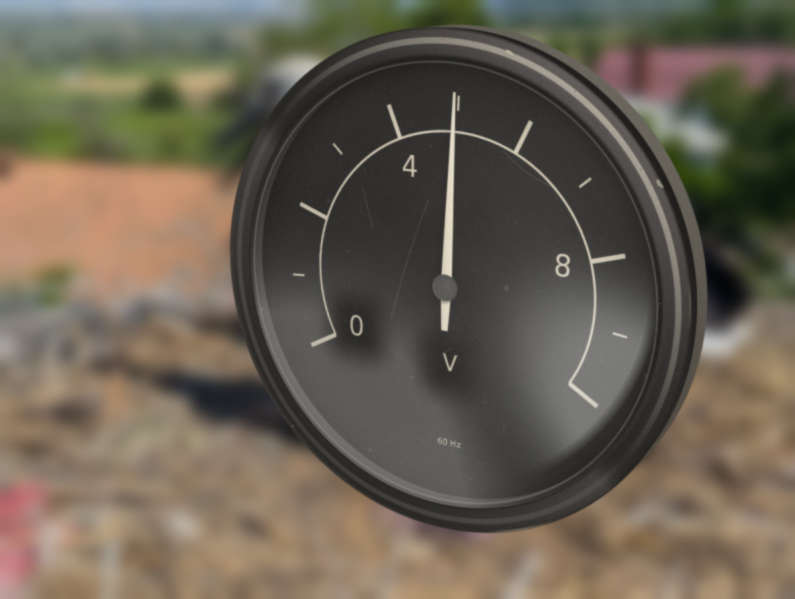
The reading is 5V
